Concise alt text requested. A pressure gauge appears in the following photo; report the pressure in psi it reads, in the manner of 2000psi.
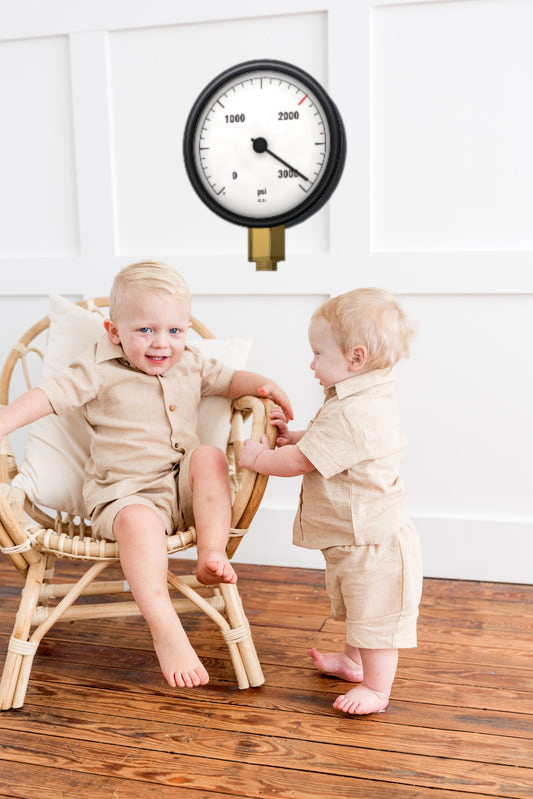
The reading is 2900psi
